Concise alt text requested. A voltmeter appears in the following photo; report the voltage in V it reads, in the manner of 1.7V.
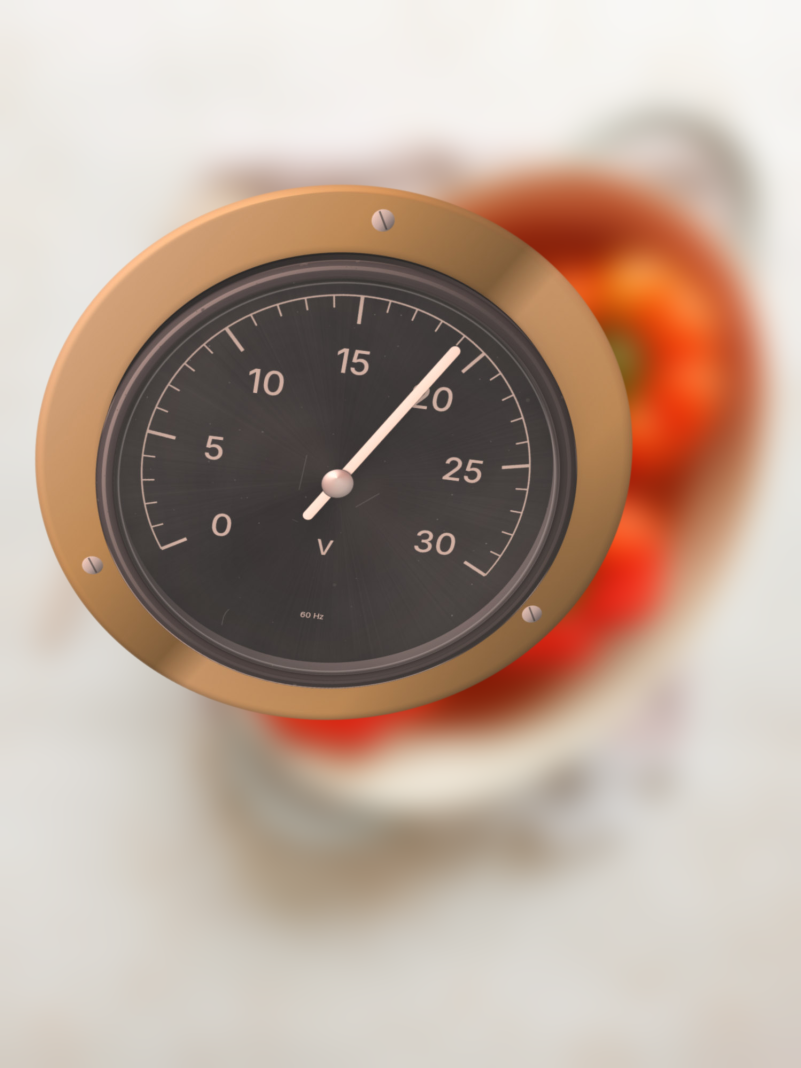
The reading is 19V
